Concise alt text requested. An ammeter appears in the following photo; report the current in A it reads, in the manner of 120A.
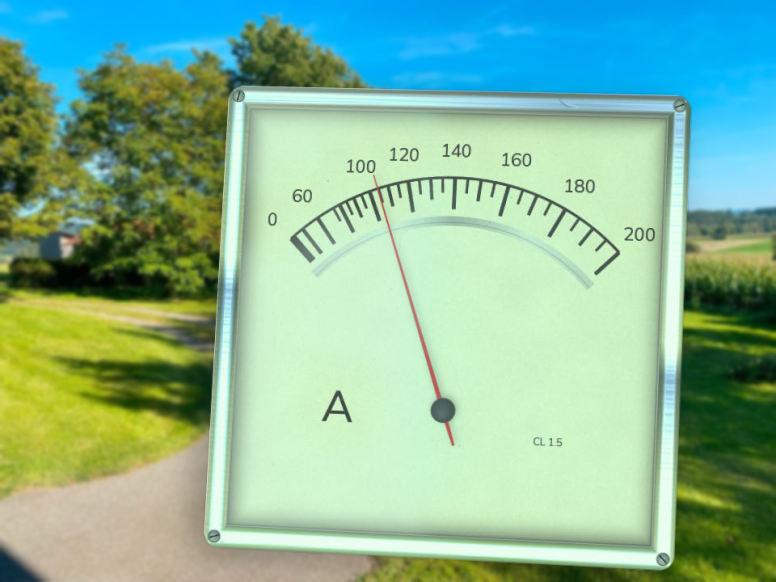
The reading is 105A
